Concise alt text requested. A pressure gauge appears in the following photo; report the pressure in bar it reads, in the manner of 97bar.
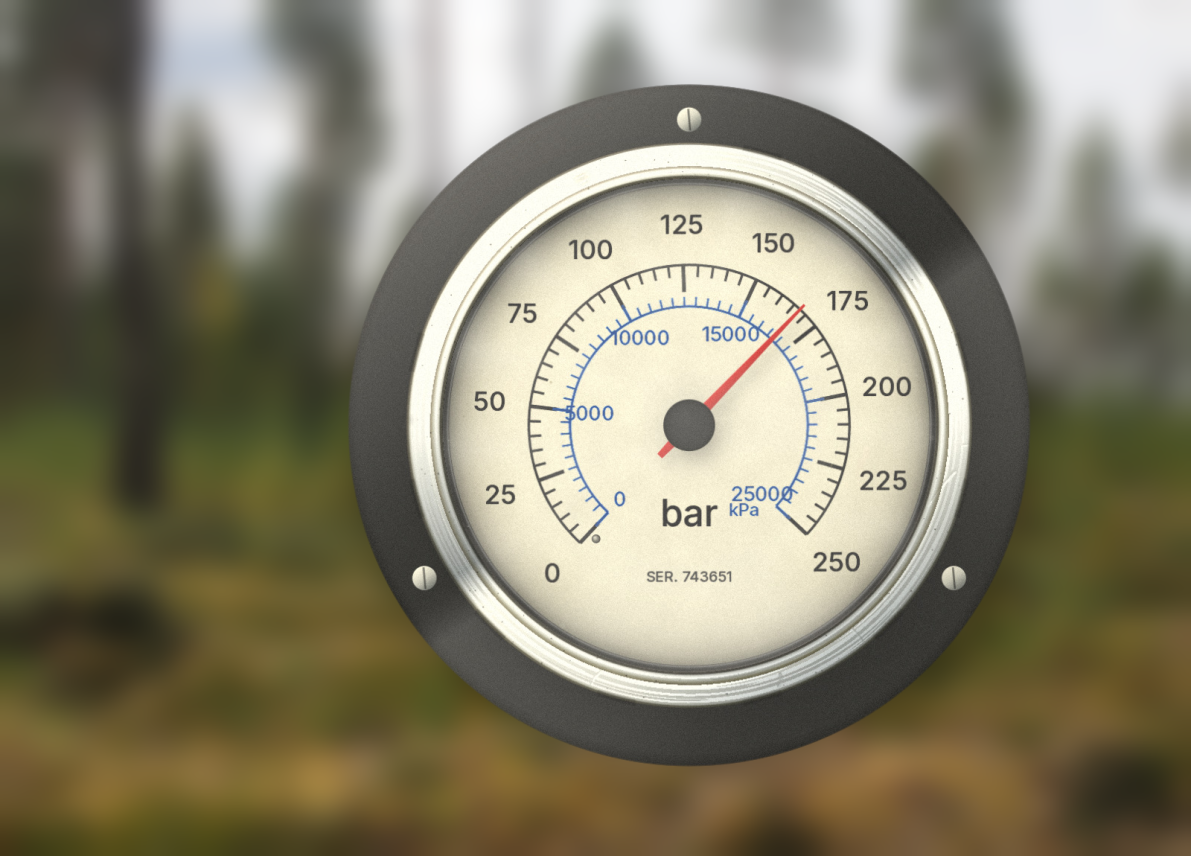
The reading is 167.5bar
